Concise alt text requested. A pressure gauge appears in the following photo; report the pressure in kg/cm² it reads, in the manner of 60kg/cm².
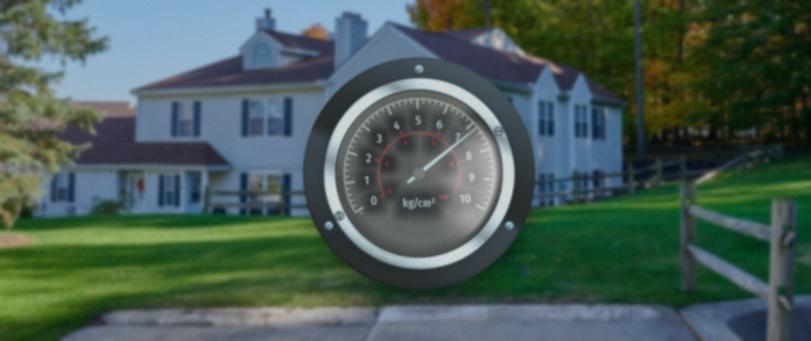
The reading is 7.2kg/cm²
